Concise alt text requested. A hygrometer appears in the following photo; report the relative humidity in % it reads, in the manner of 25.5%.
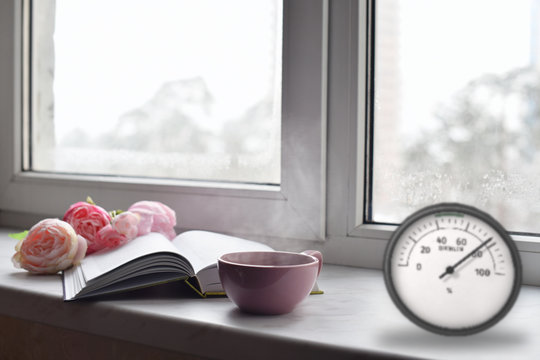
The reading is 76%
